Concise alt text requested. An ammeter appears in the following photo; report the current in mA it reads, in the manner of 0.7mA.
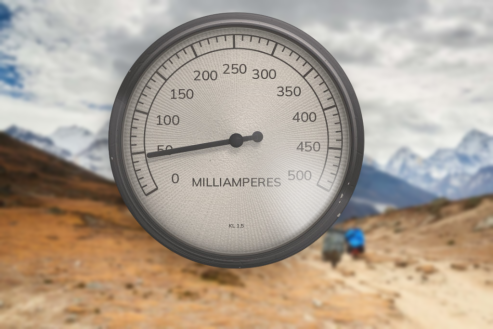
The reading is 45mA
